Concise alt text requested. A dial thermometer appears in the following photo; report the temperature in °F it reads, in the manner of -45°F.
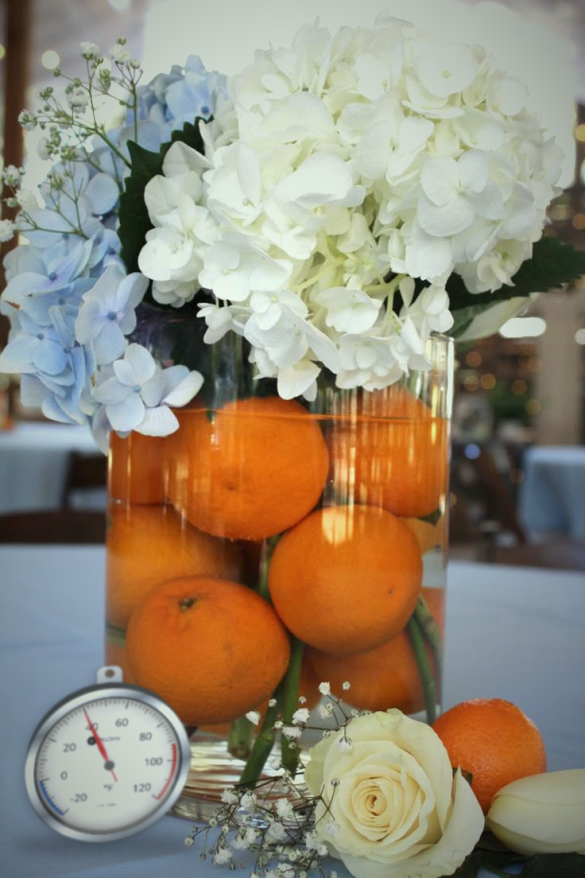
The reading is 40°F
